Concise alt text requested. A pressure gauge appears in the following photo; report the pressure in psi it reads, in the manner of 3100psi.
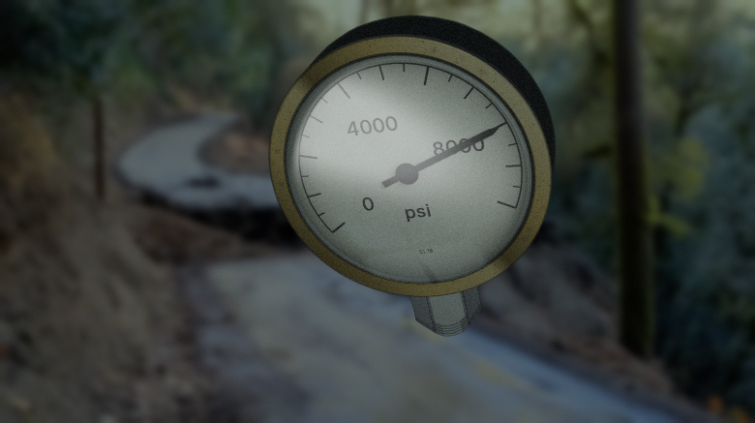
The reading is 8000psi
